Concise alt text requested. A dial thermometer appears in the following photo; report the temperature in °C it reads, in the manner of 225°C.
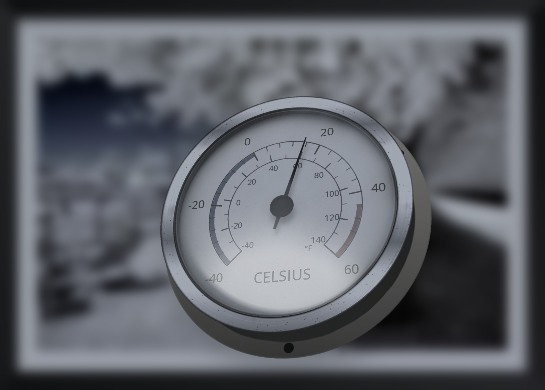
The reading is 16°C
